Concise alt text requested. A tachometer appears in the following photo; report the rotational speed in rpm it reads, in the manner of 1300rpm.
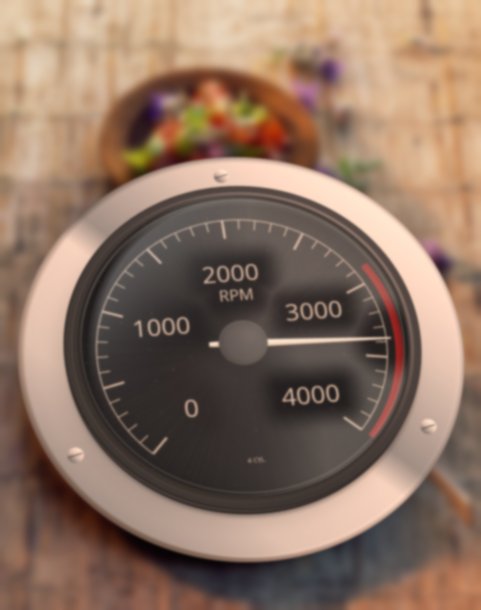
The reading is 3400rpm
